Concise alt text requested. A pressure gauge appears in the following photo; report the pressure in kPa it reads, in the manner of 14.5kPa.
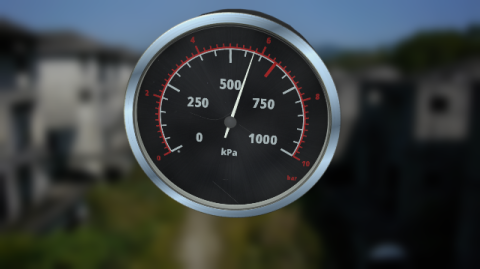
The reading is 575kPa
